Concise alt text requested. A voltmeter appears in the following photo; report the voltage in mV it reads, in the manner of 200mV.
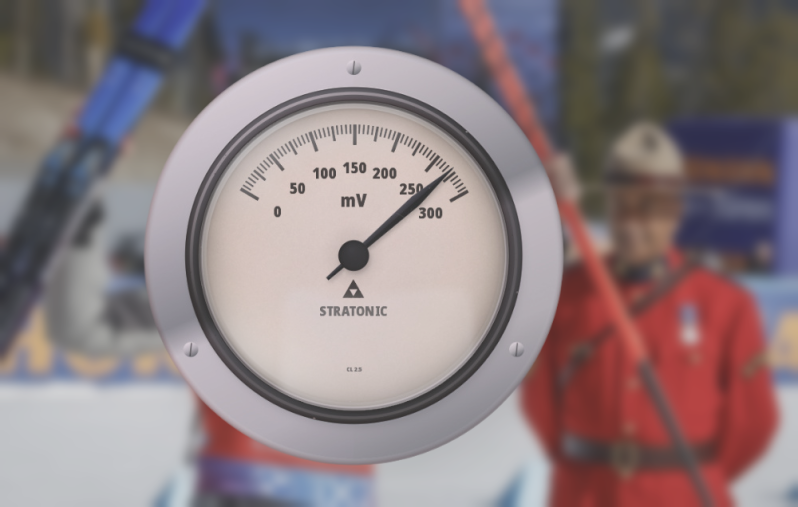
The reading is 270mV
